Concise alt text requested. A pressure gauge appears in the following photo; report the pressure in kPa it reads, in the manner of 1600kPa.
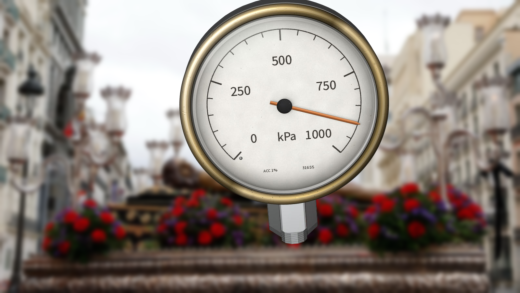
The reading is 900kPa
